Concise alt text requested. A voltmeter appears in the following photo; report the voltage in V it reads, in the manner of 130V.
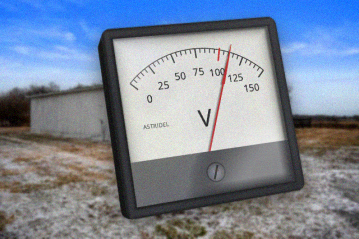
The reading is 110V
